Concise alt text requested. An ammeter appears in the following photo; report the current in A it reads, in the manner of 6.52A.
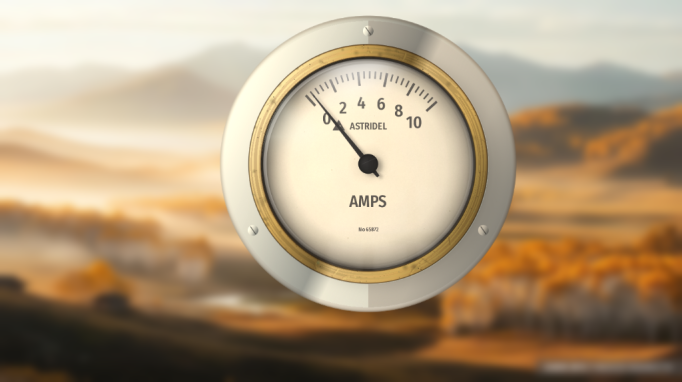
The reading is 0.4A
